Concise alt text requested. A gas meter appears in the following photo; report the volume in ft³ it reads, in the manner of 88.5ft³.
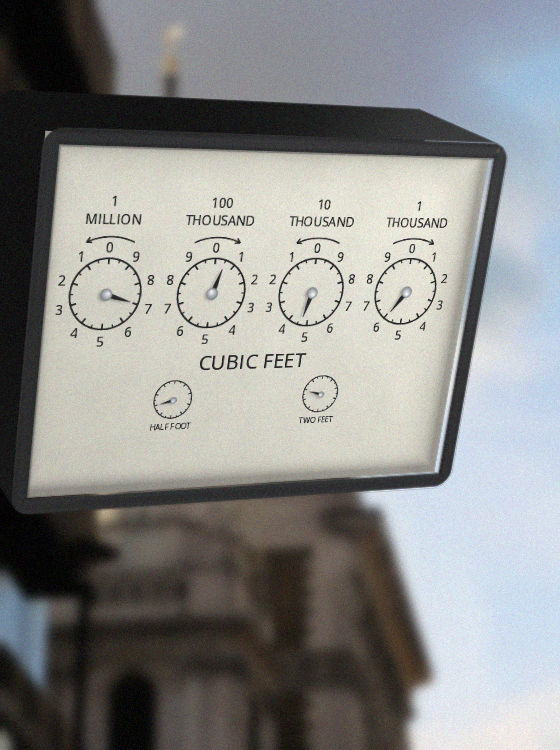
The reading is 704600ft³
